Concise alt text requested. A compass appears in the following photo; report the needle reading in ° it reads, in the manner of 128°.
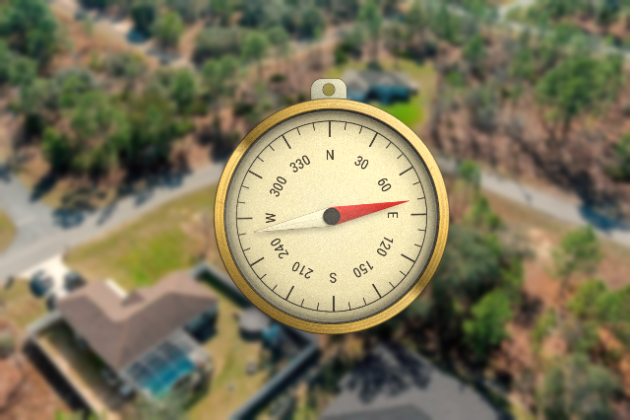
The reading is 80°
